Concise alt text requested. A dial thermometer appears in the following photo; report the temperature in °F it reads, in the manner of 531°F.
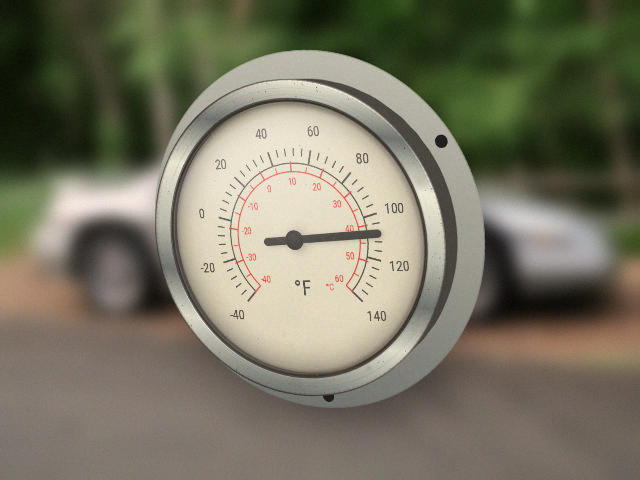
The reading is 108°F
